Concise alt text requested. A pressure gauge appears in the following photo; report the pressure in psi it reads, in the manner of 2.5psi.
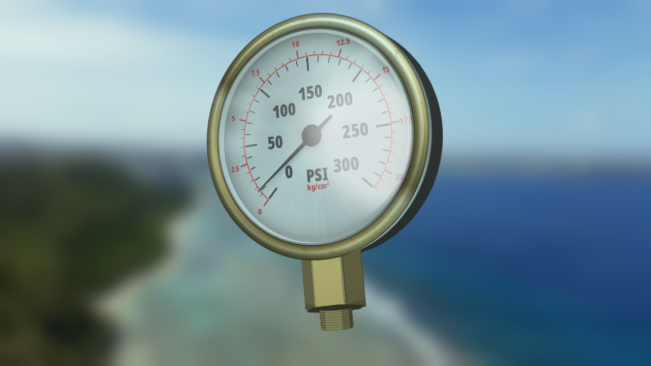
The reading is 10psi
